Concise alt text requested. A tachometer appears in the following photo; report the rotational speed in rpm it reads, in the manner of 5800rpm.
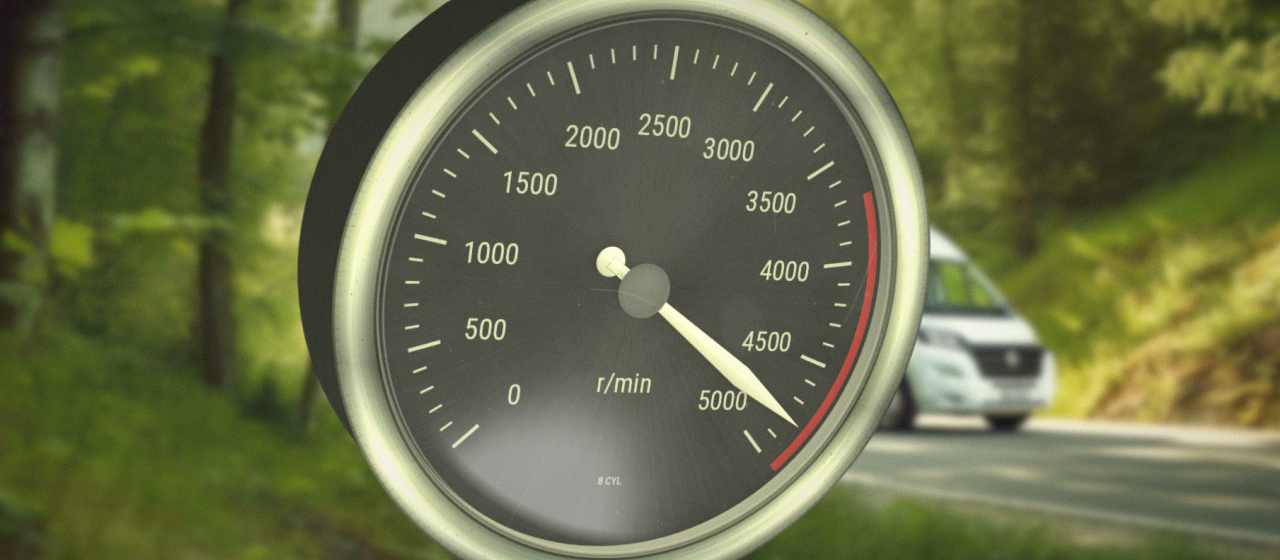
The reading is 4800rpm
